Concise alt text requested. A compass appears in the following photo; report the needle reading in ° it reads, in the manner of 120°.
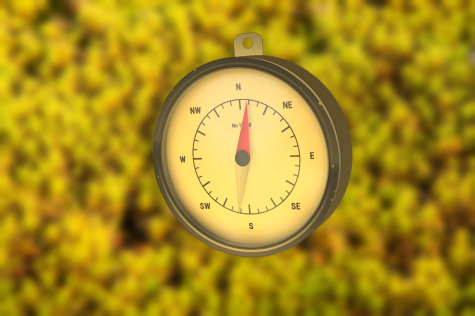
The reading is 10°
